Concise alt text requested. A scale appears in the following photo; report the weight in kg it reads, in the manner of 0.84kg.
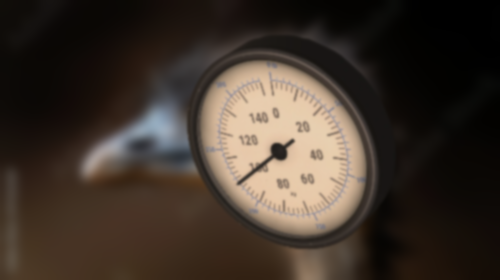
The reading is 100kg
